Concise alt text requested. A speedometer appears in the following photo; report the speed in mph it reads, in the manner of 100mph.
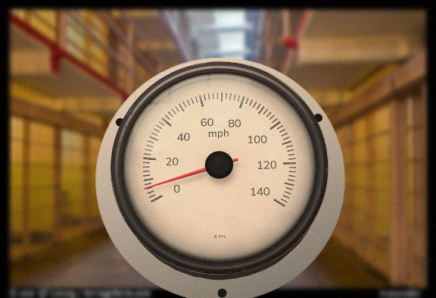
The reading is 6mph
